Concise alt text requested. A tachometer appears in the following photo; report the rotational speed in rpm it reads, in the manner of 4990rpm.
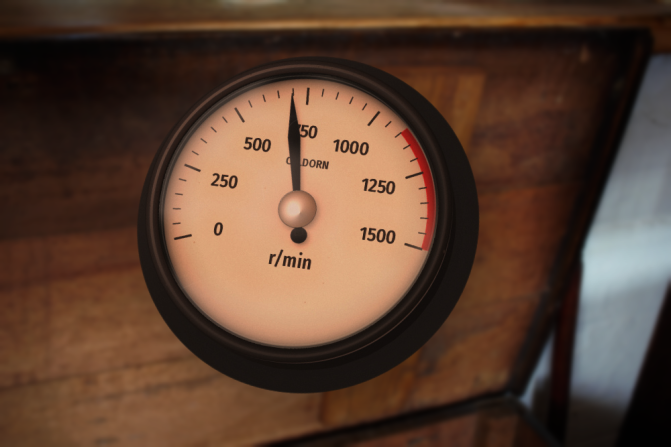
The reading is 700rpm
